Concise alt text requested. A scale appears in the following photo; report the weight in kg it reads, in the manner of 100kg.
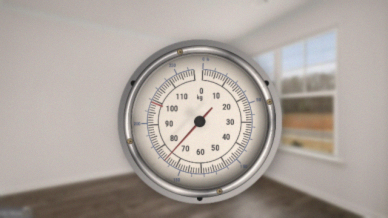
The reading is 75kg
